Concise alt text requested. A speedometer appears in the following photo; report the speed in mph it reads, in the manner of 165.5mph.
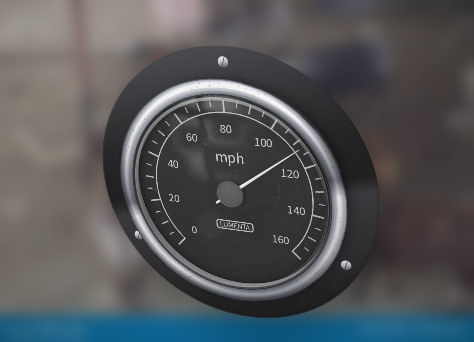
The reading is 112.5mph
